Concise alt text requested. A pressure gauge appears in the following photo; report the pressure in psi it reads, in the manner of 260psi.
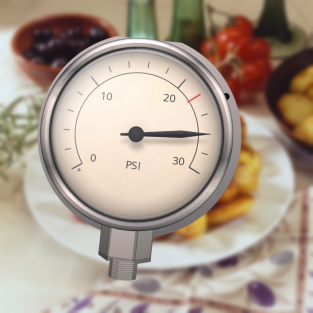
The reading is 26psi
